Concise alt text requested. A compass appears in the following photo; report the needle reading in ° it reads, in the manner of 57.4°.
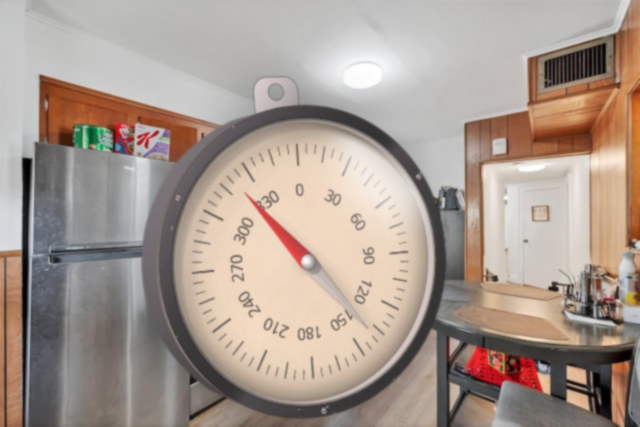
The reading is 320°
